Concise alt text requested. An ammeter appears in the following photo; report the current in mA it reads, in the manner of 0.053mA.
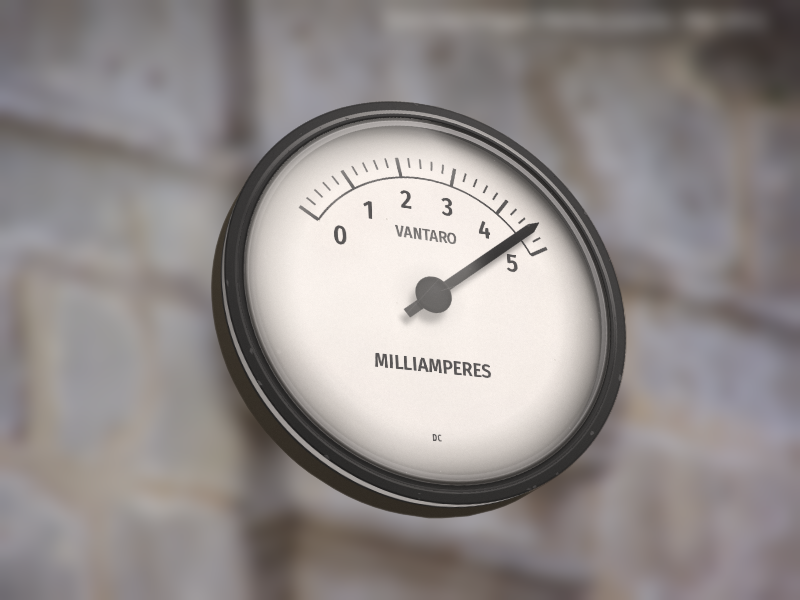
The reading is 4.6mA
